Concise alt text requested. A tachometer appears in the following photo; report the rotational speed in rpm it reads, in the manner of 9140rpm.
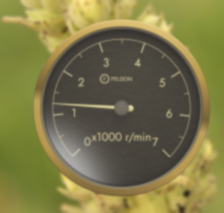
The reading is 1250rpm
